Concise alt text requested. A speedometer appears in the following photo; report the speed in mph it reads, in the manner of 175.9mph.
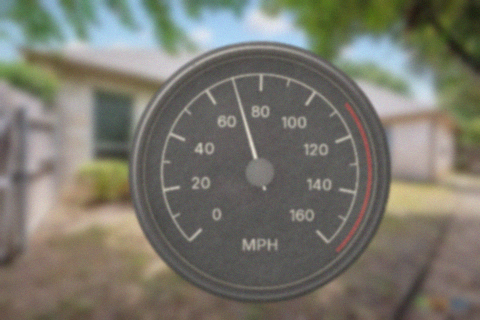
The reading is 70mph
